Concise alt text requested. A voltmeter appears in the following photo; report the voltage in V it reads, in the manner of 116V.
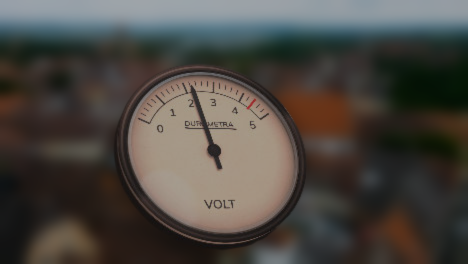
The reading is 2.2V
